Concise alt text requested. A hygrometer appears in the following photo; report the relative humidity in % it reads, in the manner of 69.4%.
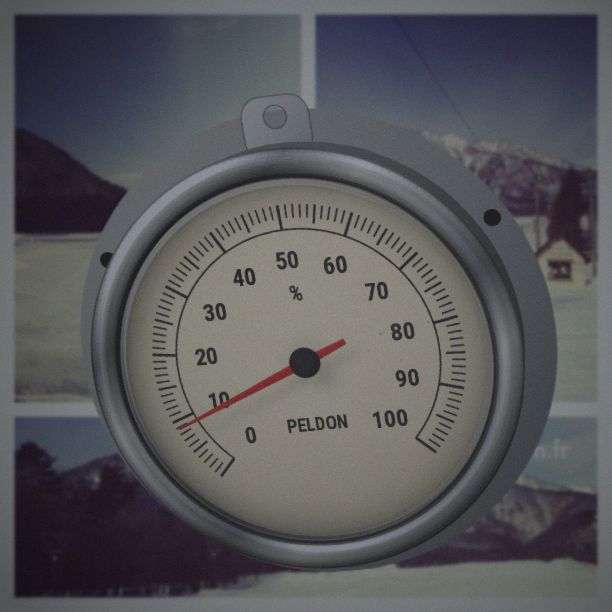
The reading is 9%
